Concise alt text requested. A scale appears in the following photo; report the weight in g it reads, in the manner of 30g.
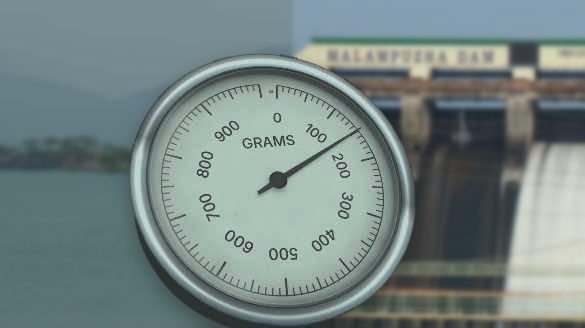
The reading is 150g
